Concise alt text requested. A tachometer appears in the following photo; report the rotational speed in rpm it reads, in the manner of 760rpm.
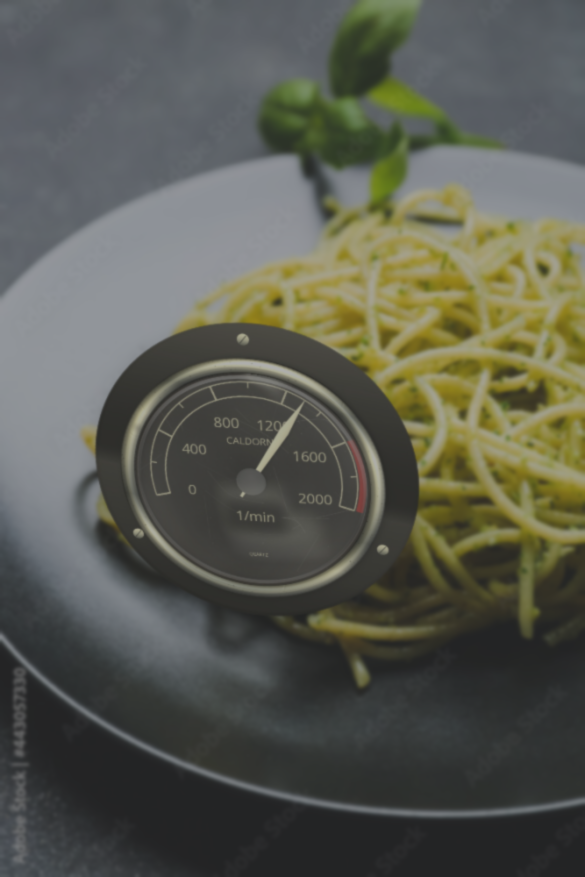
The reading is 1300rpm
